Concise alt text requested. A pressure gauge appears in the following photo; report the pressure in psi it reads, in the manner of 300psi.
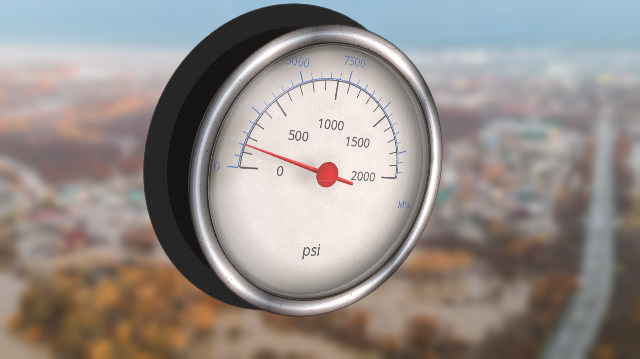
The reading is 150psi
